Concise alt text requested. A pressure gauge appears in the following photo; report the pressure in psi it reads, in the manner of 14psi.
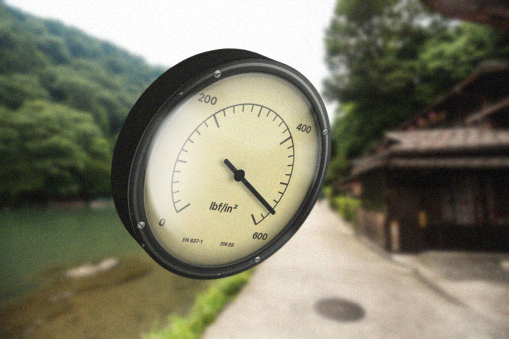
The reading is 560psi
